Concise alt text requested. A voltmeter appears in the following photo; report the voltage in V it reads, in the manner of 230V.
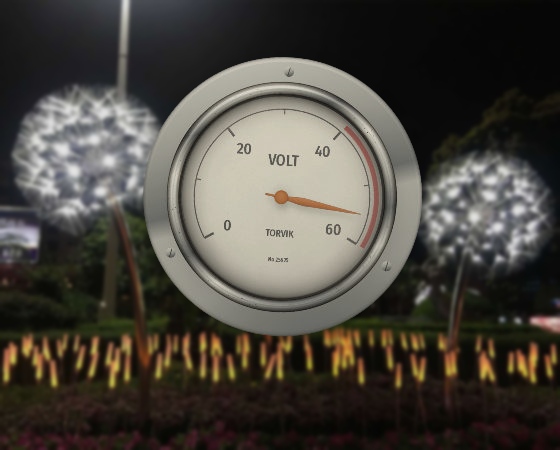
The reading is 55V
